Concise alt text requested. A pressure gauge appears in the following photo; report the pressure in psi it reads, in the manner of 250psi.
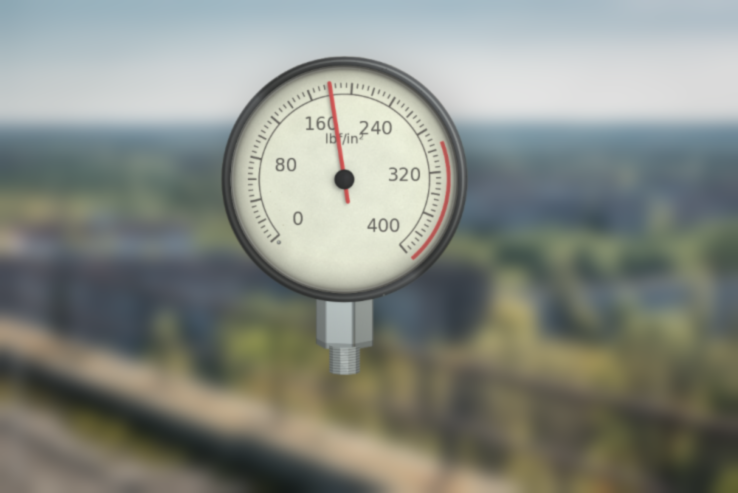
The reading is 180psi
